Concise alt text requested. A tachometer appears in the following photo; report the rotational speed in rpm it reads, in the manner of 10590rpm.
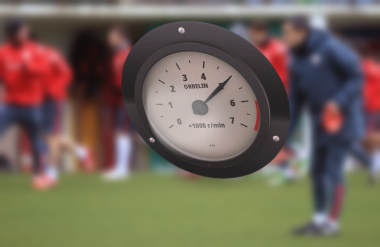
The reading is 5000rpm
